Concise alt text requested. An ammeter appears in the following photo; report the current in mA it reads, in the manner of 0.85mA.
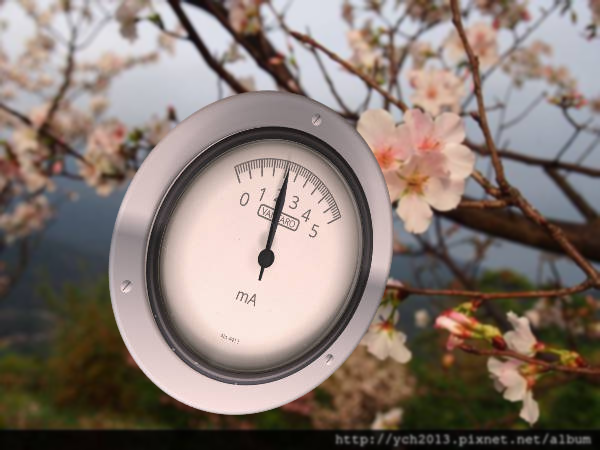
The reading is 2mA
